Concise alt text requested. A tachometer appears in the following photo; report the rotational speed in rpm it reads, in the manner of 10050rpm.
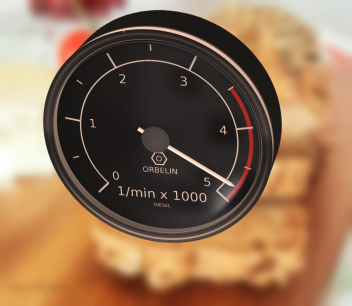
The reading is 4750rpm
